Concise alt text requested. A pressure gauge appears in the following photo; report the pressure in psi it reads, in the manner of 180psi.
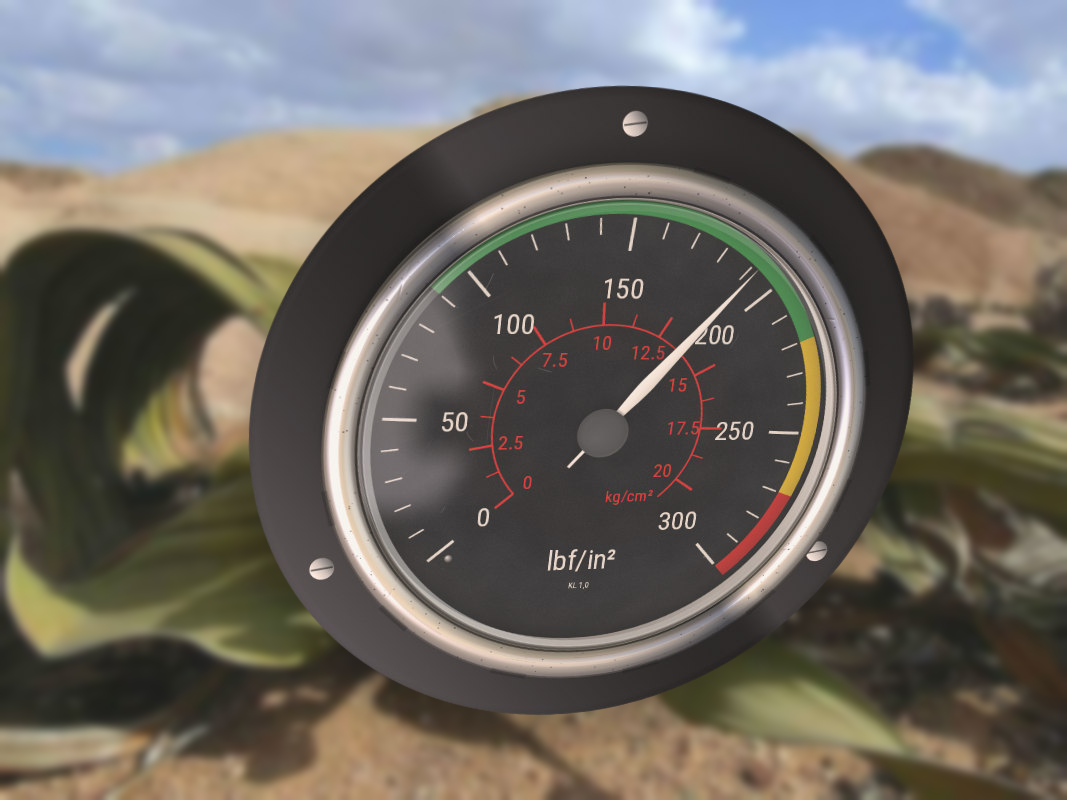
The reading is 190psi
